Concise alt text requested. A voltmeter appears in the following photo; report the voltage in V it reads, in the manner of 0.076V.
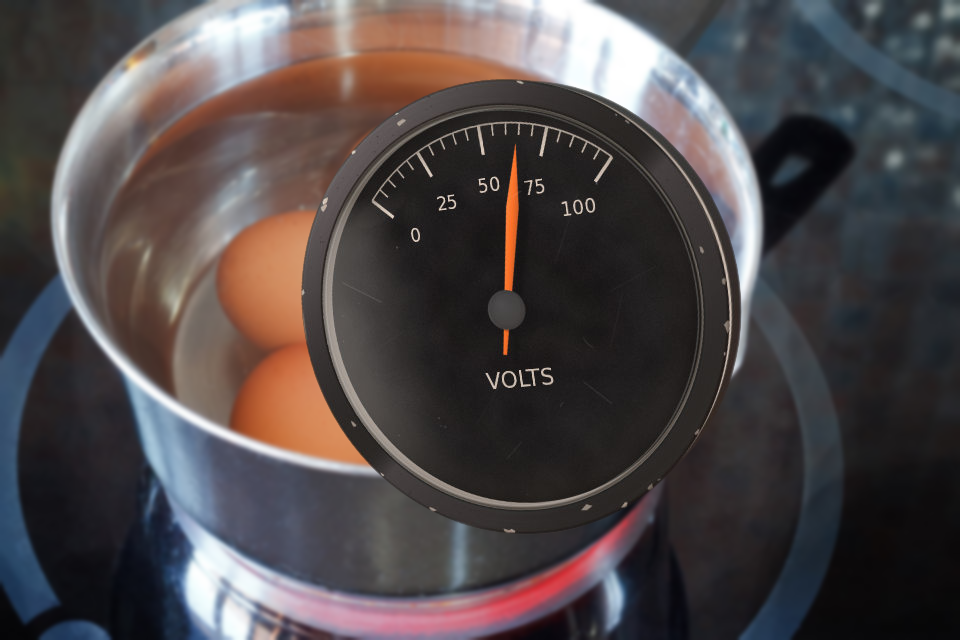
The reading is 65V
